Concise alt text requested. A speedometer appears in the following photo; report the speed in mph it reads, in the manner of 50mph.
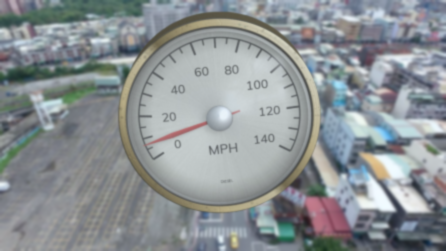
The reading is 7.5mph
